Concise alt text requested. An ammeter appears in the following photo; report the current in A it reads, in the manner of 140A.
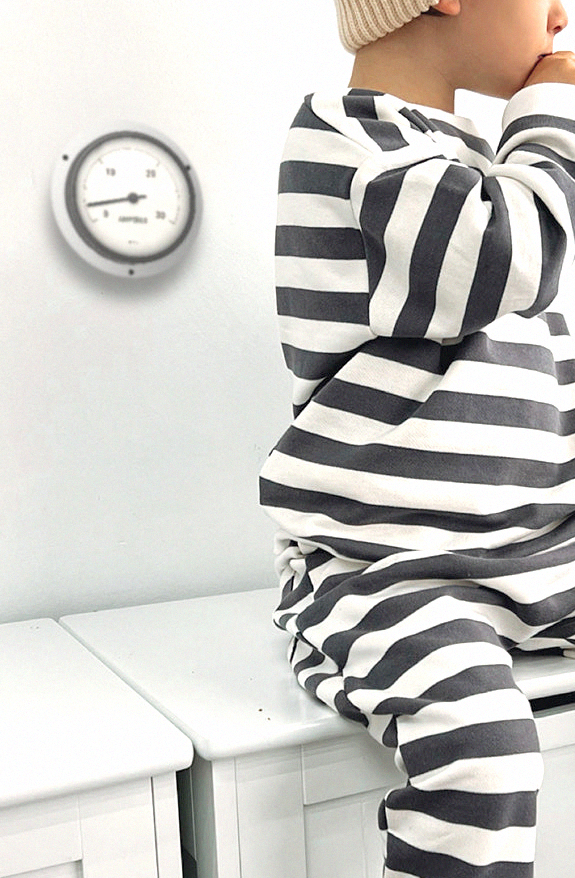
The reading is 2.5A
